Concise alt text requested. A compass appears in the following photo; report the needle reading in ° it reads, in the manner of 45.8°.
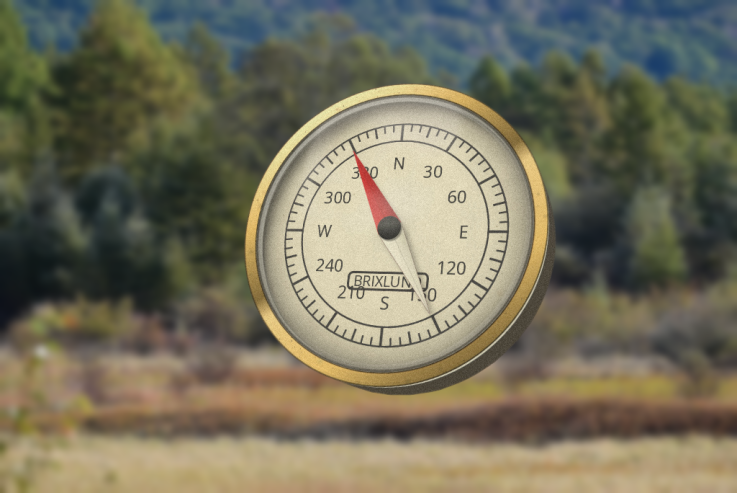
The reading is 330°
